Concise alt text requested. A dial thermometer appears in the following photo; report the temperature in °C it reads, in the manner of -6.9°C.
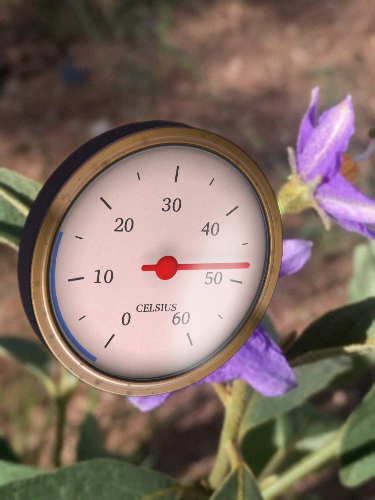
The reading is 47.5°C
